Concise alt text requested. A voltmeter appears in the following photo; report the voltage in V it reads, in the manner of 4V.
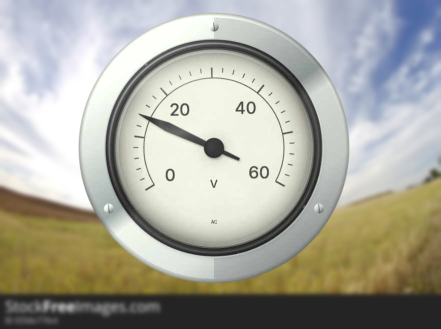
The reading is 14V
